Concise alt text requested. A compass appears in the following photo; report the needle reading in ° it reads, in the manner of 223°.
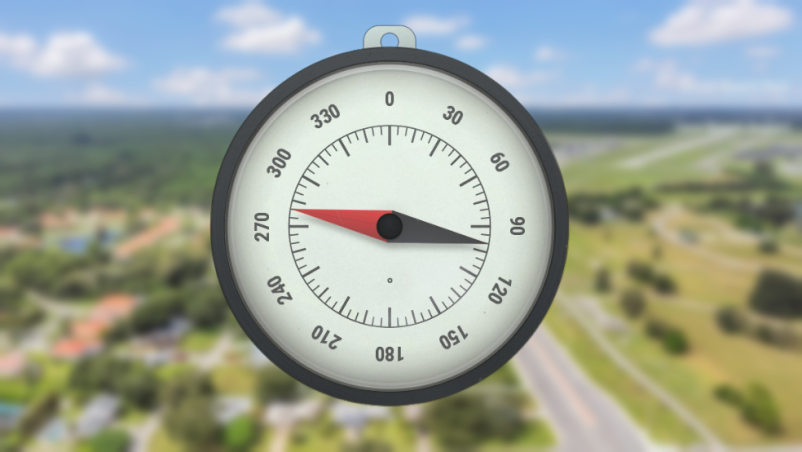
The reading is 280°
